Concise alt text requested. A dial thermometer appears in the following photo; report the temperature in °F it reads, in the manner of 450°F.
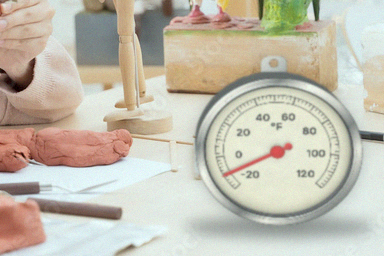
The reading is -10°F
